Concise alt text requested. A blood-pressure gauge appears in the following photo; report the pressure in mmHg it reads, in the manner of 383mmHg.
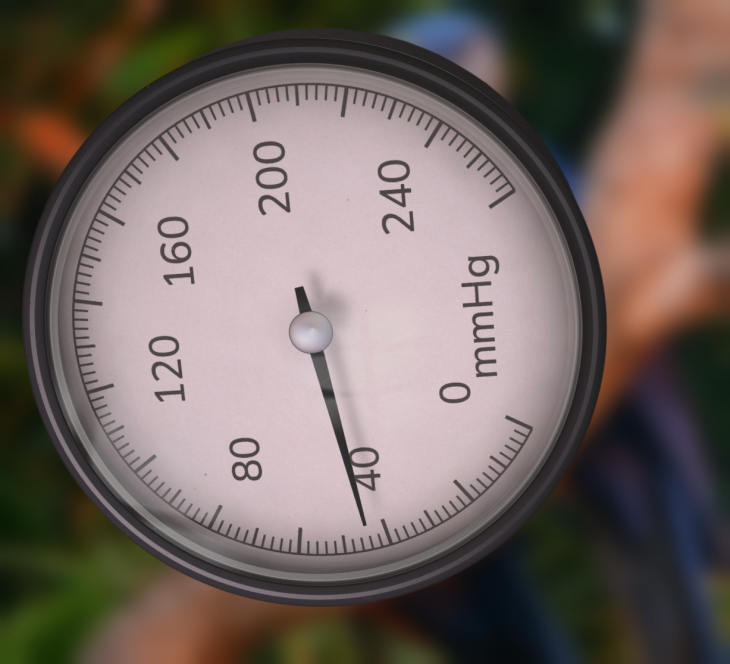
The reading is 44mmHg
